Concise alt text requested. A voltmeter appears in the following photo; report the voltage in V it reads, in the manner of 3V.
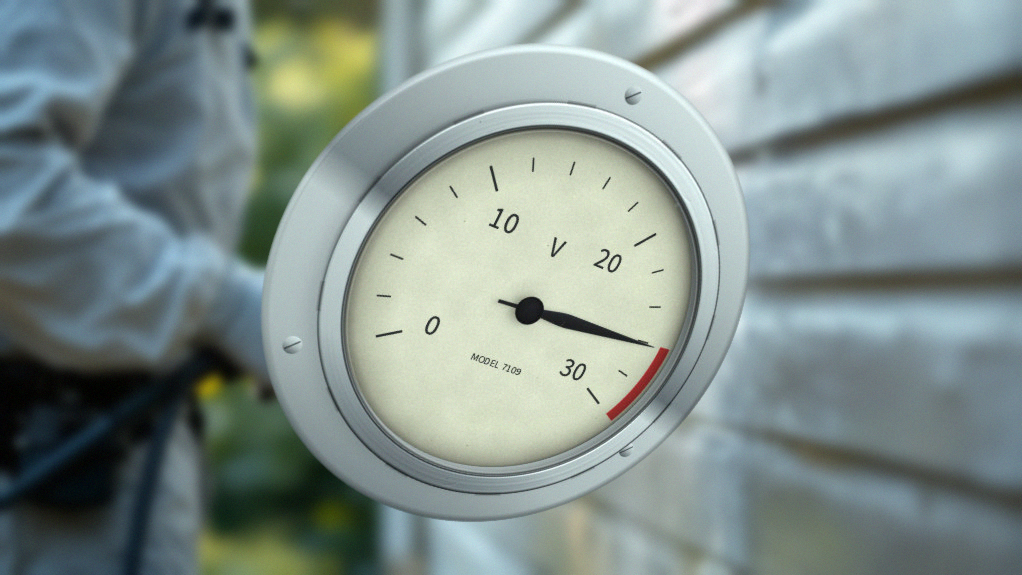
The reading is 26V
